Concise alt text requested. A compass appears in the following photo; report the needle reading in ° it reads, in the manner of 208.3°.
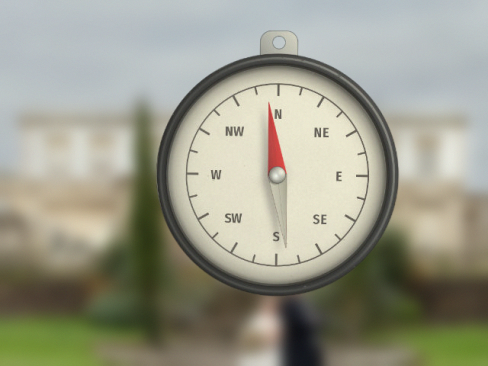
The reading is 352.5°
